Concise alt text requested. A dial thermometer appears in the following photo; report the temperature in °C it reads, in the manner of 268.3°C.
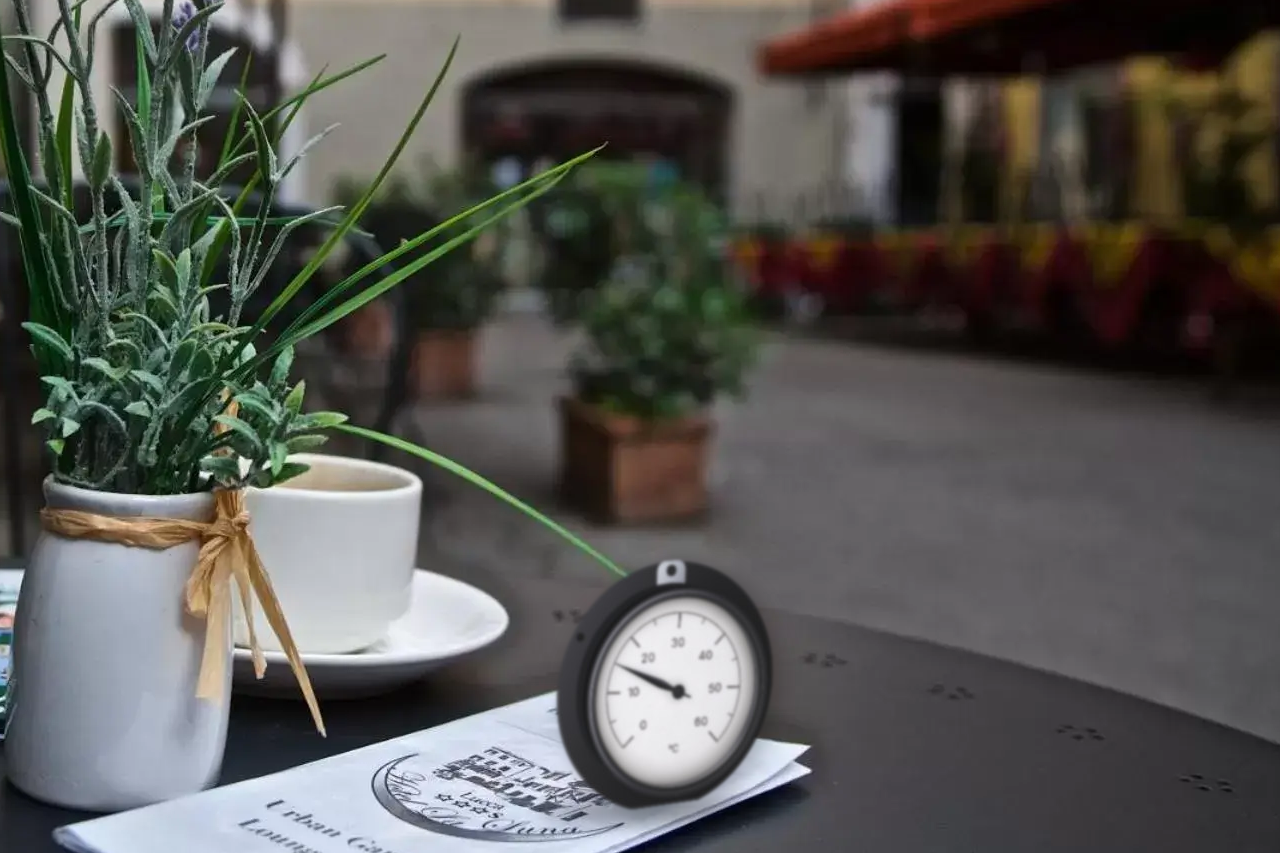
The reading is 15°C
